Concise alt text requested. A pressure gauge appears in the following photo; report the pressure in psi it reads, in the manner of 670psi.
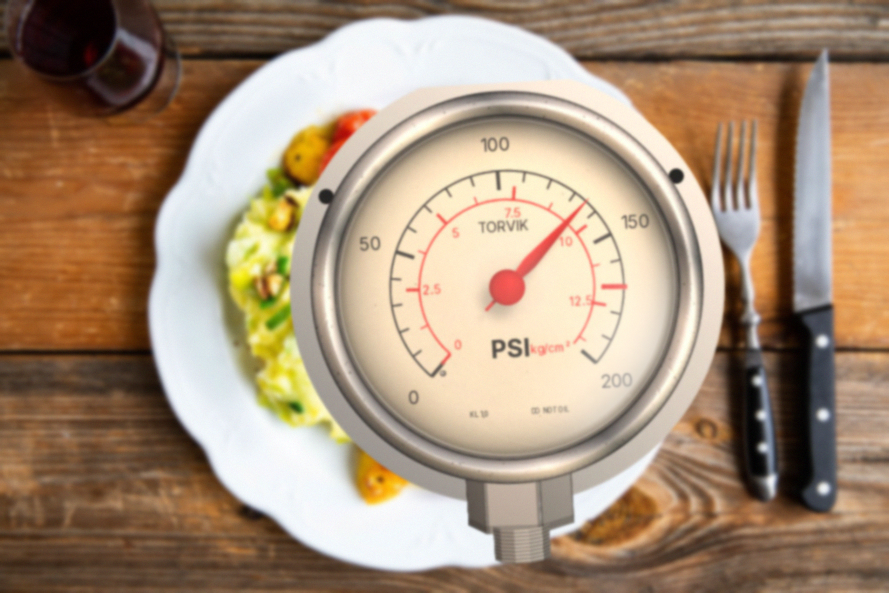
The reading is 135psi
